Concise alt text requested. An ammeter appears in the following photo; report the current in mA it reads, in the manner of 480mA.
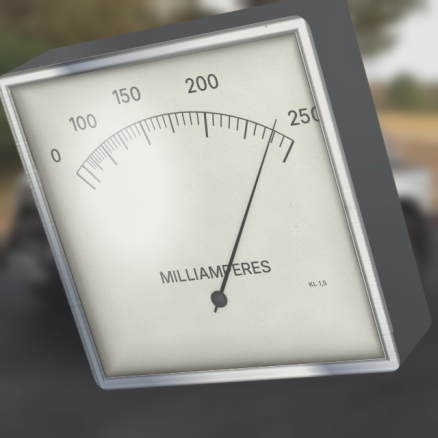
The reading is 240mA
